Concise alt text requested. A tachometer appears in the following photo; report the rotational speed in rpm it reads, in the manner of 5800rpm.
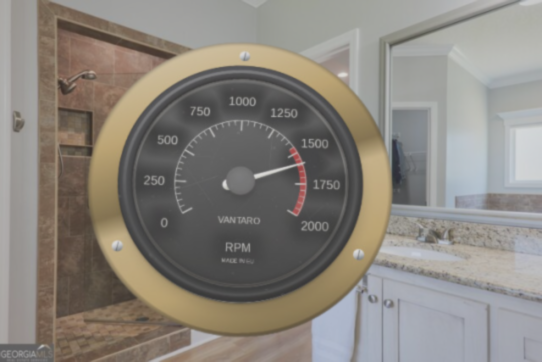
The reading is 1600rpm
